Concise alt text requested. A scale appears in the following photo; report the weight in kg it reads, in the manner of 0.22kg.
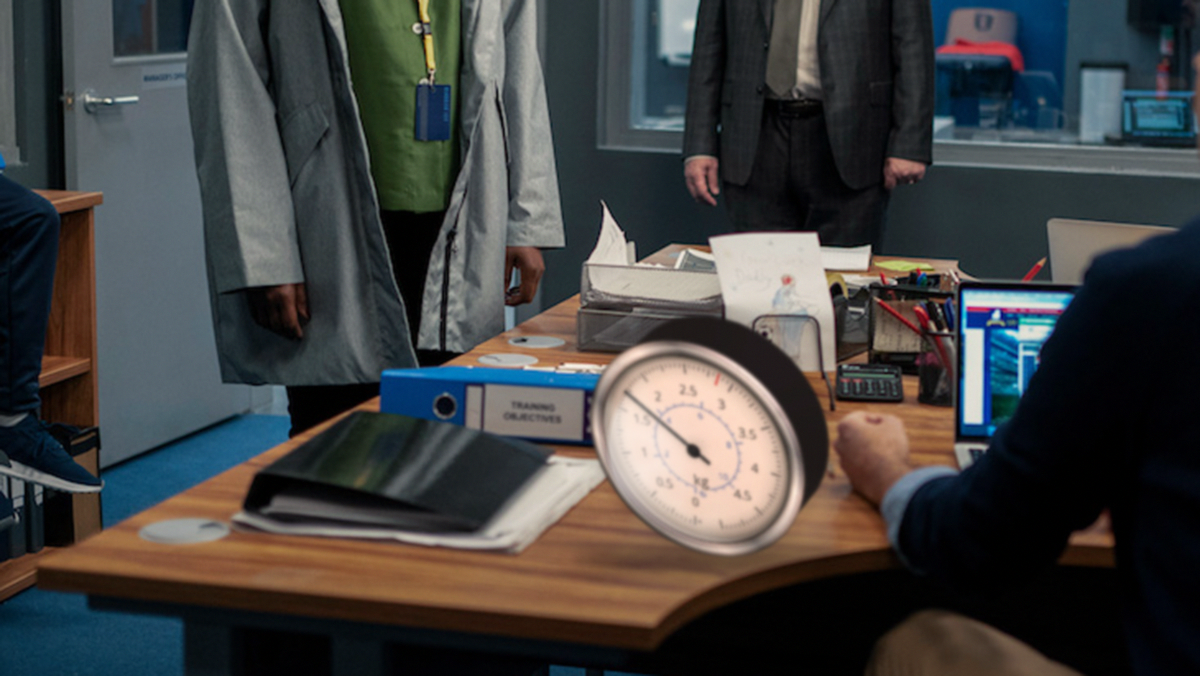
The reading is 1.75kg
